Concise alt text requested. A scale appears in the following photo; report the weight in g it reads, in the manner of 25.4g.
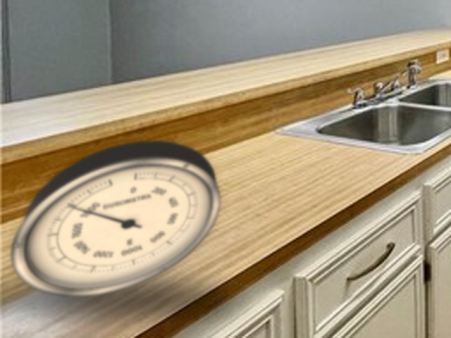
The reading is 1800g
